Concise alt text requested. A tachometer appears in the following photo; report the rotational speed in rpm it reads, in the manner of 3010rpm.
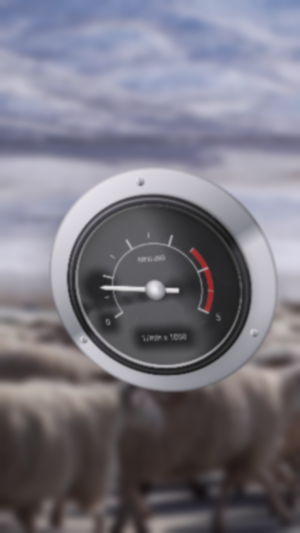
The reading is 750rpm
